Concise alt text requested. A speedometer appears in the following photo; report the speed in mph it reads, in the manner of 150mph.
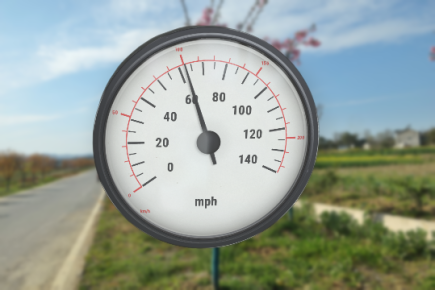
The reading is 62.5mph
